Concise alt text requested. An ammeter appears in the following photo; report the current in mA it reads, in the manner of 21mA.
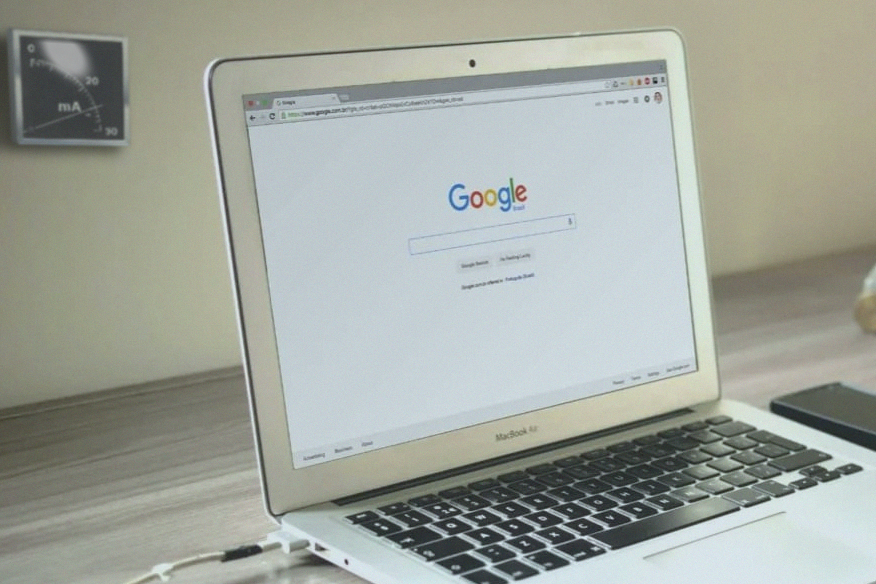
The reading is 25mA
